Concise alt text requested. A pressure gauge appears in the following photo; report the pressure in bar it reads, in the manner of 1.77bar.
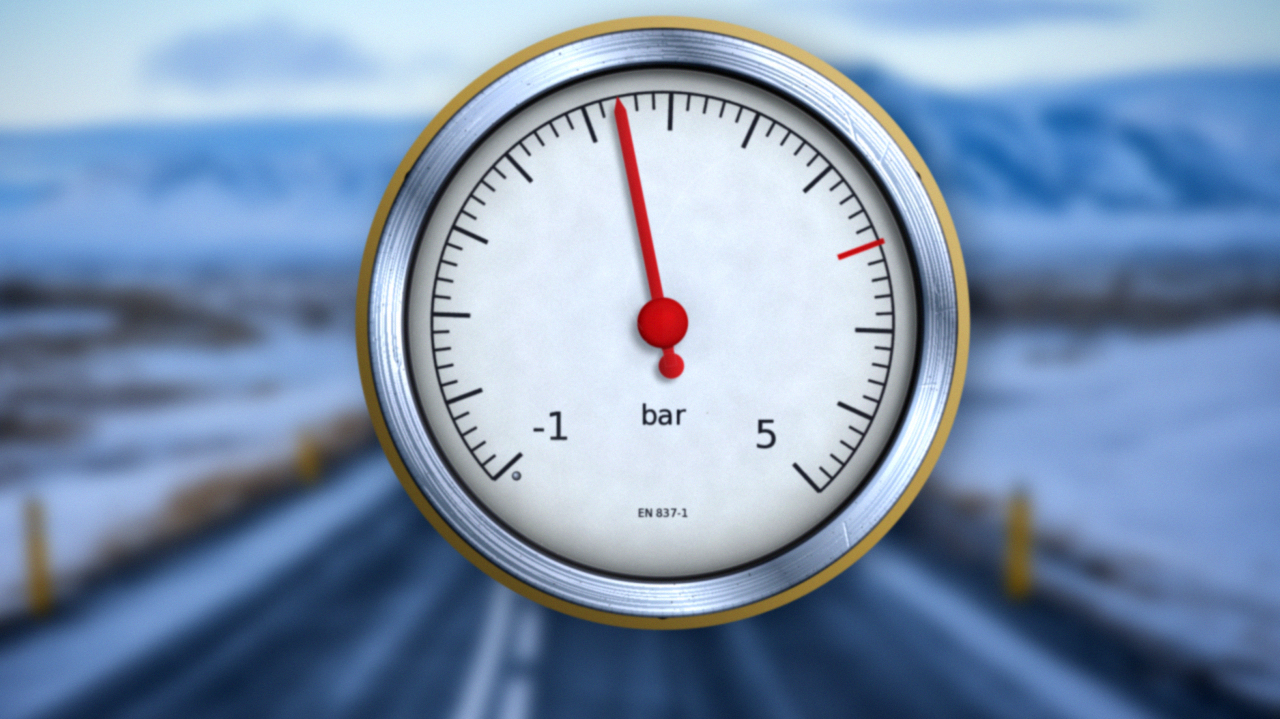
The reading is 1.7bar
